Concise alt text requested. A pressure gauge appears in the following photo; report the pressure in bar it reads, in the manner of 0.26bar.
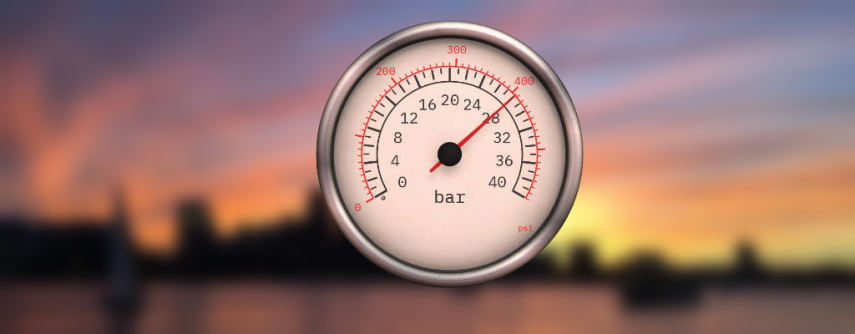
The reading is 28bar
